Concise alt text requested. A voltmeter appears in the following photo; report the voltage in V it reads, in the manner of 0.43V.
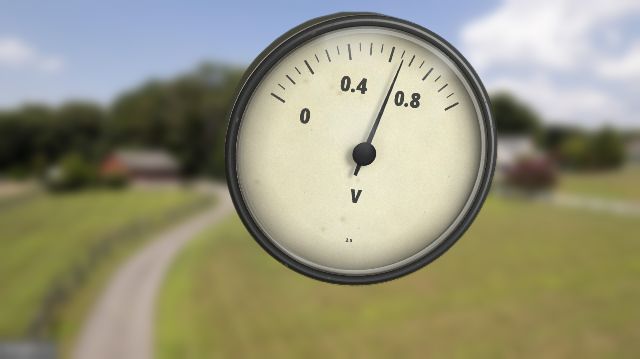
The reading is 0.65V
